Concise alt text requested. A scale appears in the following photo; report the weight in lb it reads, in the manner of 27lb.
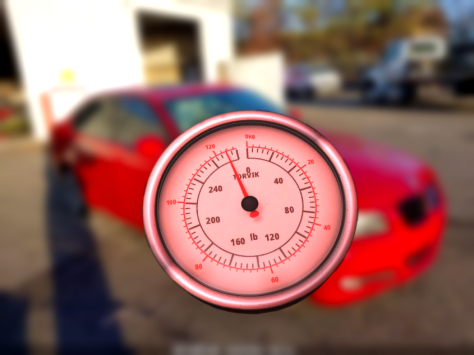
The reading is 272lb
